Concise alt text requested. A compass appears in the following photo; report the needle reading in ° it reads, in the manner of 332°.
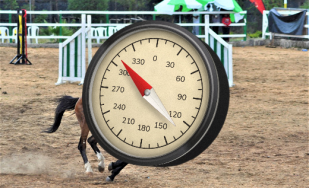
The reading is 310°
